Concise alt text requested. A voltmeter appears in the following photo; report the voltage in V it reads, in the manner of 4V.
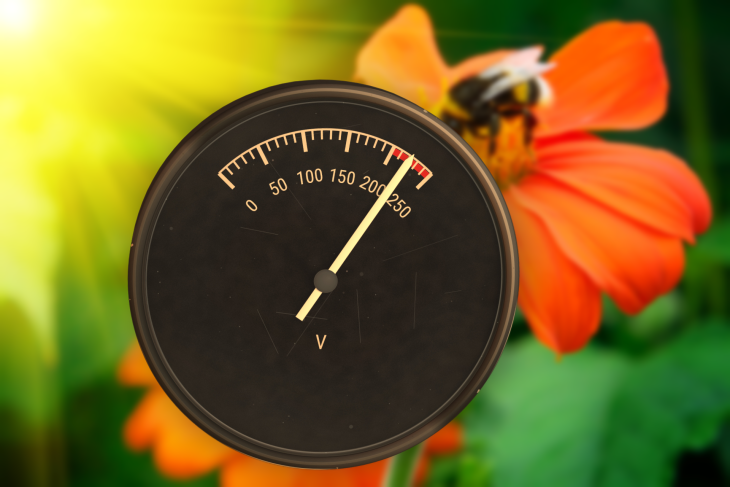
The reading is 220V
